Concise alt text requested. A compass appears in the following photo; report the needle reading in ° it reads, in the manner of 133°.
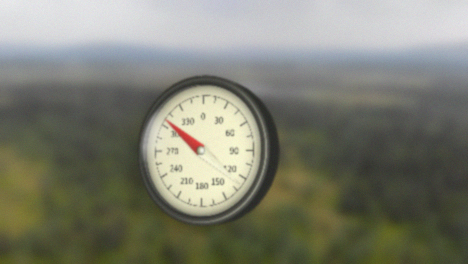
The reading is 307.5°
